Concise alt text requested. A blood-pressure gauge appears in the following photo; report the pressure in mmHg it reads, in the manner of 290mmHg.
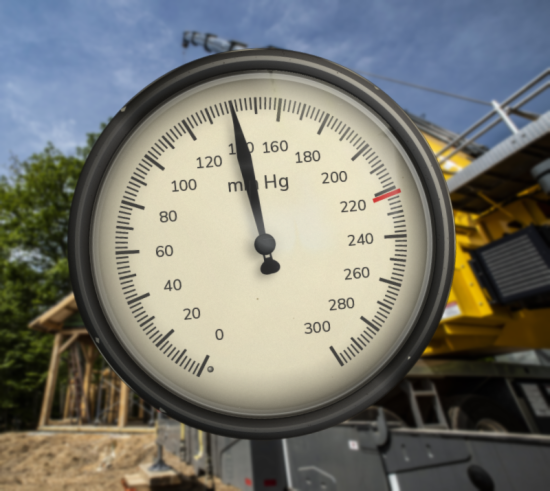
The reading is 140mmHg
